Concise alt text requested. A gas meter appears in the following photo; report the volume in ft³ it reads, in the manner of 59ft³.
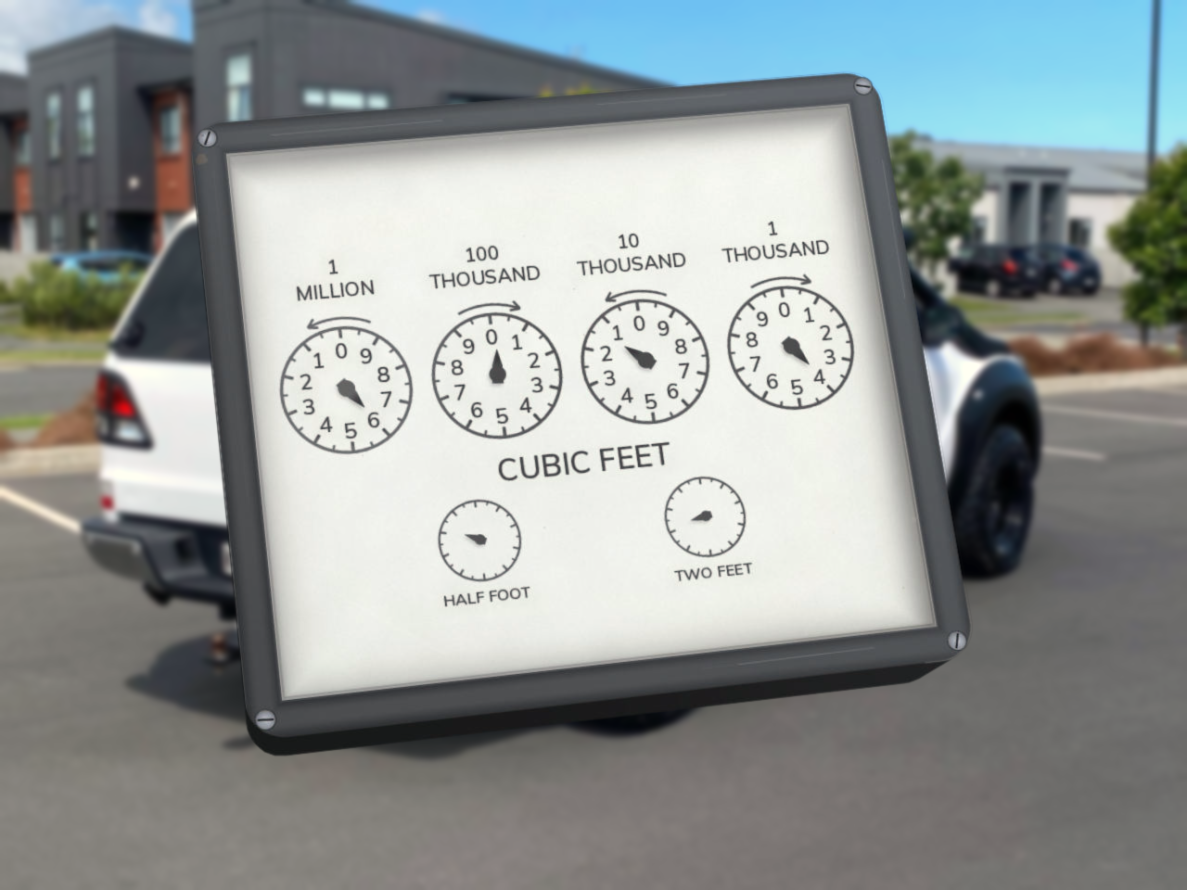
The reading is 601400ft³
